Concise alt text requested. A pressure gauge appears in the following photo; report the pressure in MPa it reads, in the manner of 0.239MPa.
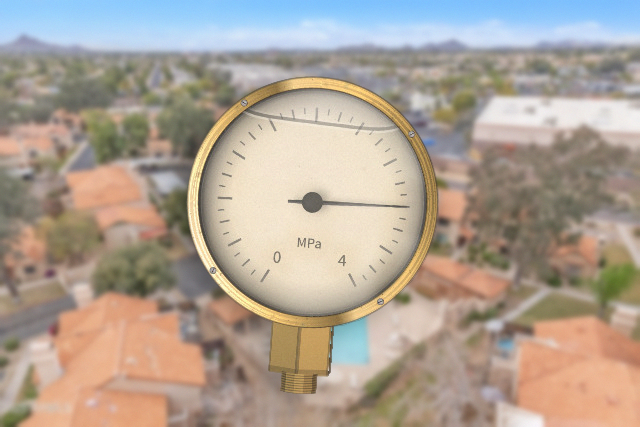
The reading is 3.2MPa
